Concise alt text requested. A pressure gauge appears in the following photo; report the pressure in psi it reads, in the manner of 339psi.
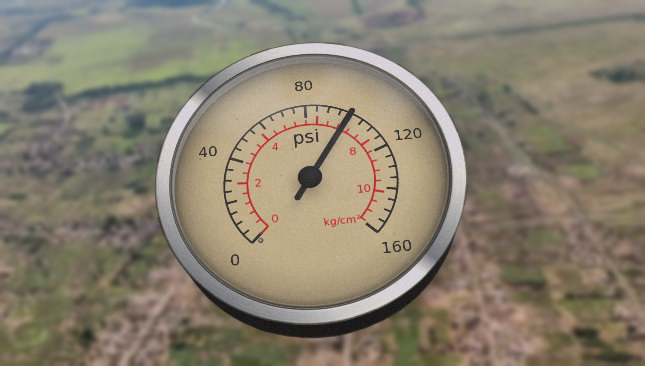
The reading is 100psi
